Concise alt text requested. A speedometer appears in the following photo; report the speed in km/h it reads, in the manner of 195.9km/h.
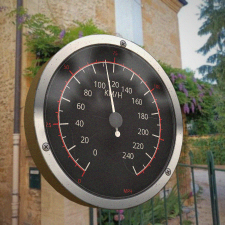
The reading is 110km/h
